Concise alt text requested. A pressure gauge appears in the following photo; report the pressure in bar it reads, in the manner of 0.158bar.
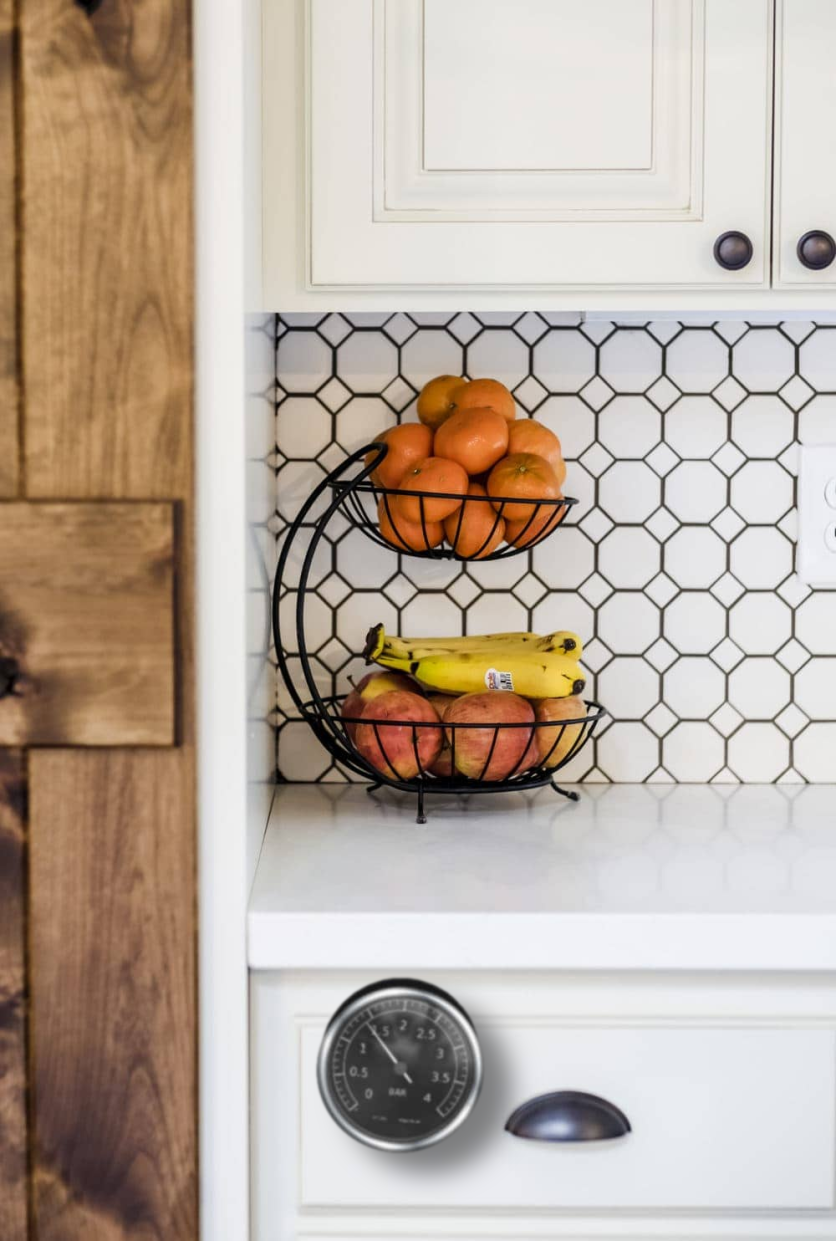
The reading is 1.4bar
